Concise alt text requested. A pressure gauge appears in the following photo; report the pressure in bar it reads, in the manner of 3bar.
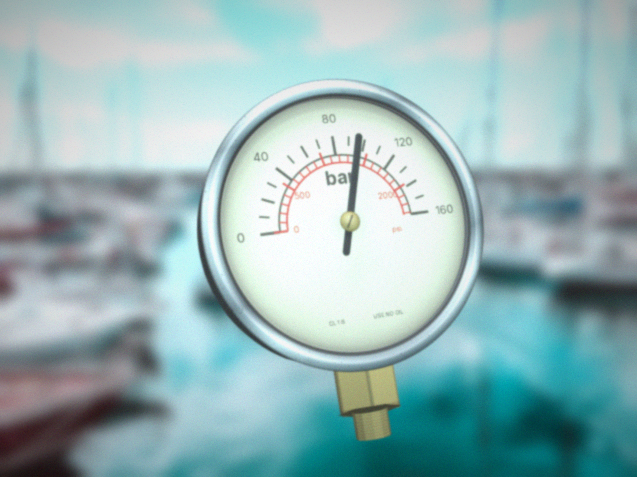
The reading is 95bar
